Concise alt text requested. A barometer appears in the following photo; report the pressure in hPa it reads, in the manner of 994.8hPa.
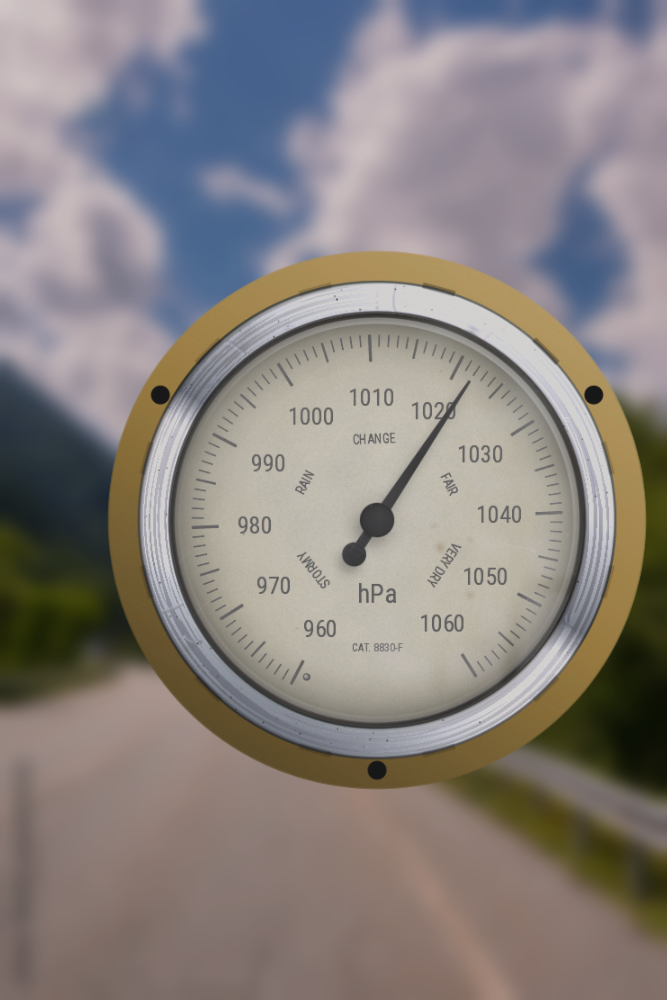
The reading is 1022hPa
